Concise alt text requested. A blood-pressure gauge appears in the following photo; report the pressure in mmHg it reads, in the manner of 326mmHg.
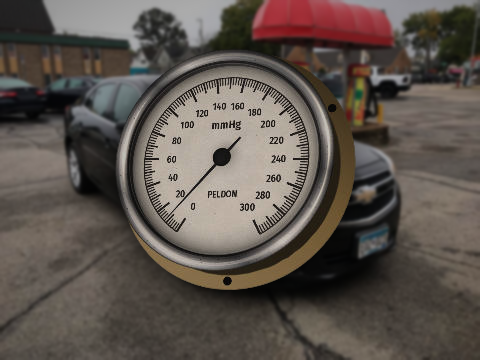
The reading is 10mmHg
